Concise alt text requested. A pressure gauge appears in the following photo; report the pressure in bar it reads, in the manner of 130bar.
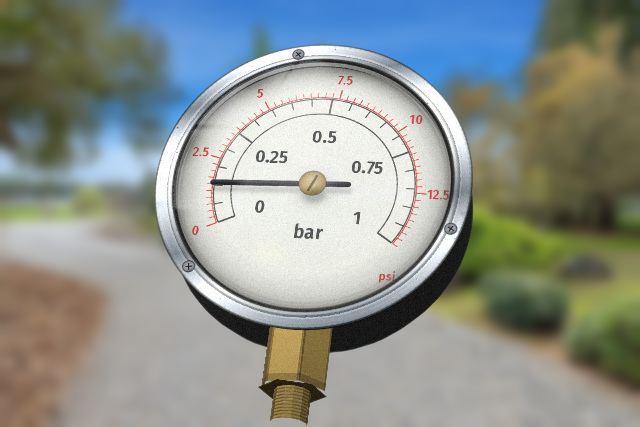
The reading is 0.1bar
